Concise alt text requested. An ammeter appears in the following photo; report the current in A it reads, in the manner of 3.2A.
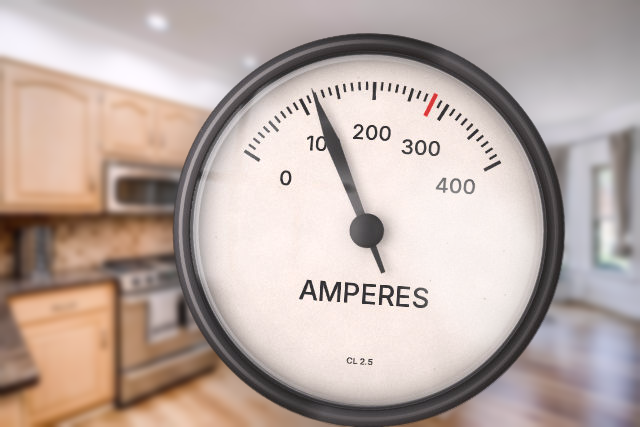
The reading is 120A
